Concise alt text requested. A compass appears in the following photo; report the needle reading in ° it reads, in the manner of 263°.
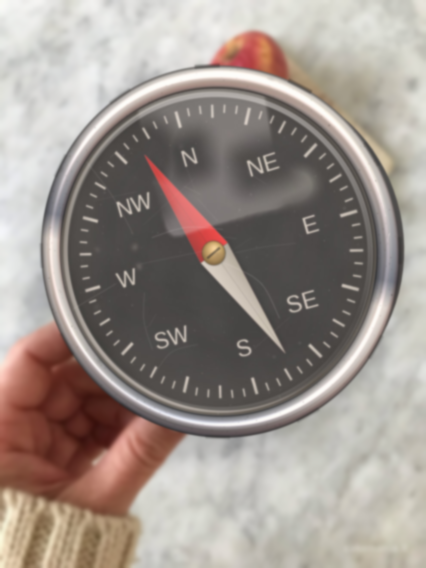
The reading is 340°
